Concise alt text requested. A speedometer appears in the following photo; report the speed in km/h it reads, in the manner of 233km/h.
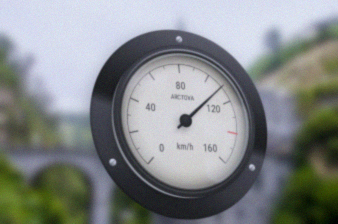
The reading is 110km/h
